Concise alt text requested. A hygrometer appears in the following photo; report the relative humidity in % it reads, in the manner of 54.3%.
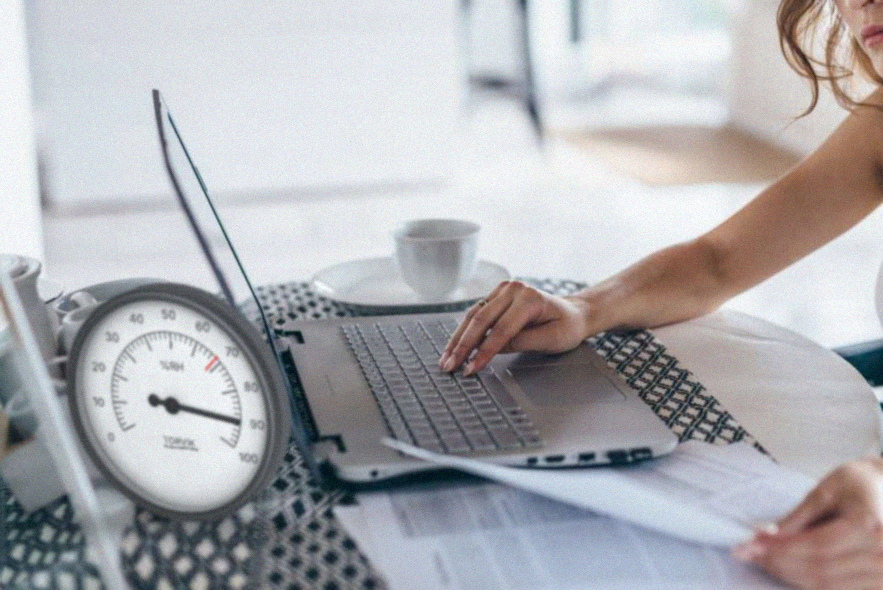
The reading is 90%
